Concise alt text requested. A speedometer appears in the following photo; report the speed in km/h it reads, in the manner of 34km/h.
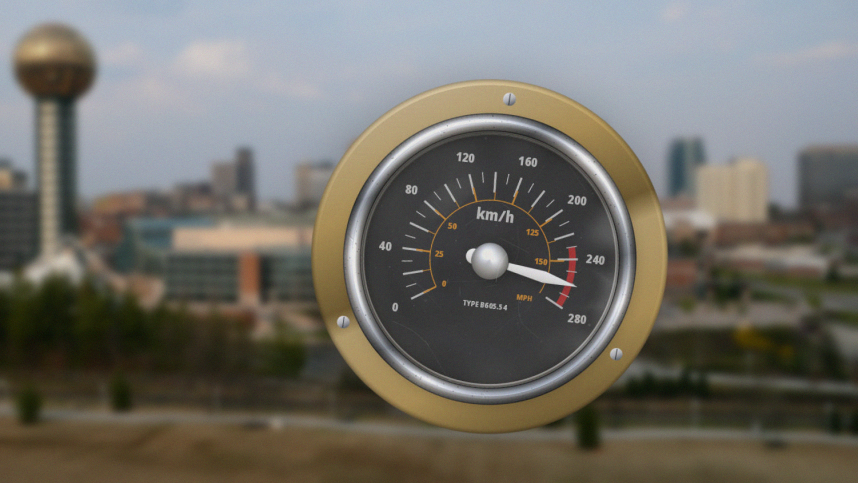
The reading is 260km/h
